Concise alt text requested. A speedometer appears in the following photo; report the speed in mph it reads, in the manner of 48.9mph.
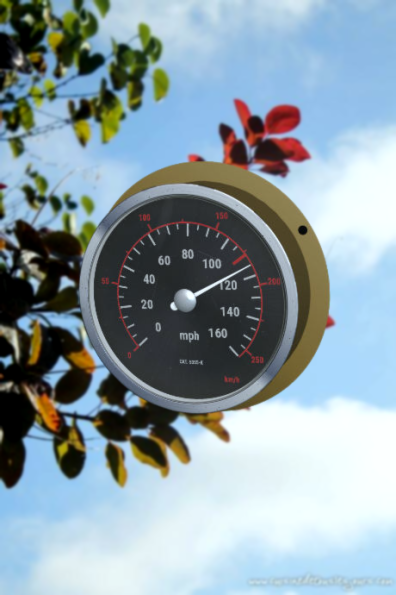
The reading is 115mph
